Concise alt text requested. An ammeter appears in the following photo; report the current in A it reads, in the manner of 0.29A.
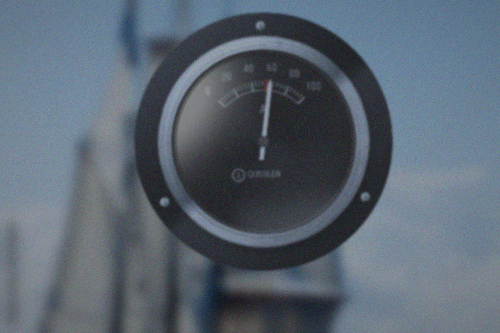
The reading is 60A
